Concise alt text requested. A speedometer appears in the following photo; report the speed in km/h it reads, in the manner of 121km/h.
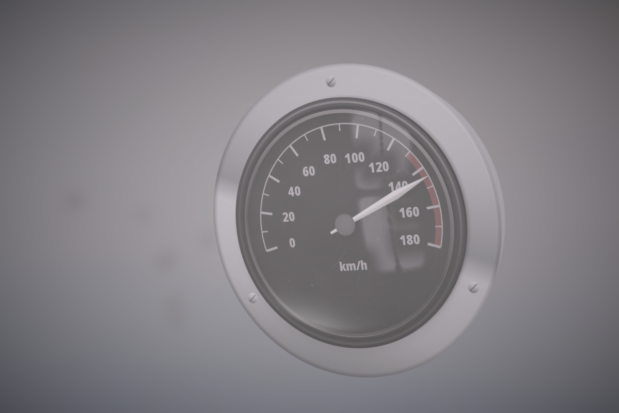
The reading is 145km/h
